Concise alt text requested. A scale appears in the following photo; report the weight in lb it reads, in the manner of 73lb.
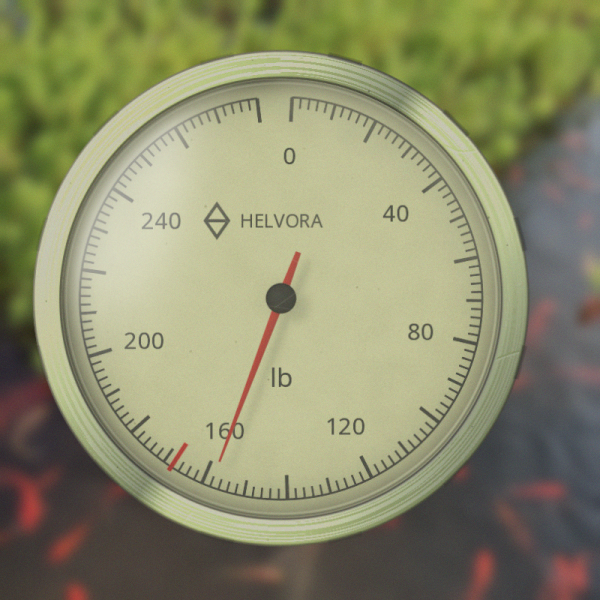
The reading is 158lb
